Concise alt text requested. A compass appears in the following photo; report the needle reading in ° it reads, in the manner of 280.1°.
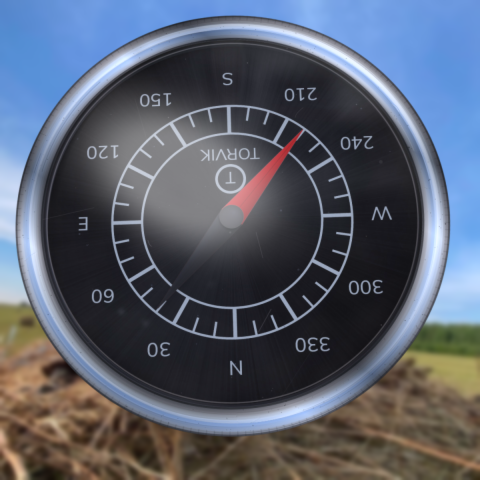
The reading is 220°
